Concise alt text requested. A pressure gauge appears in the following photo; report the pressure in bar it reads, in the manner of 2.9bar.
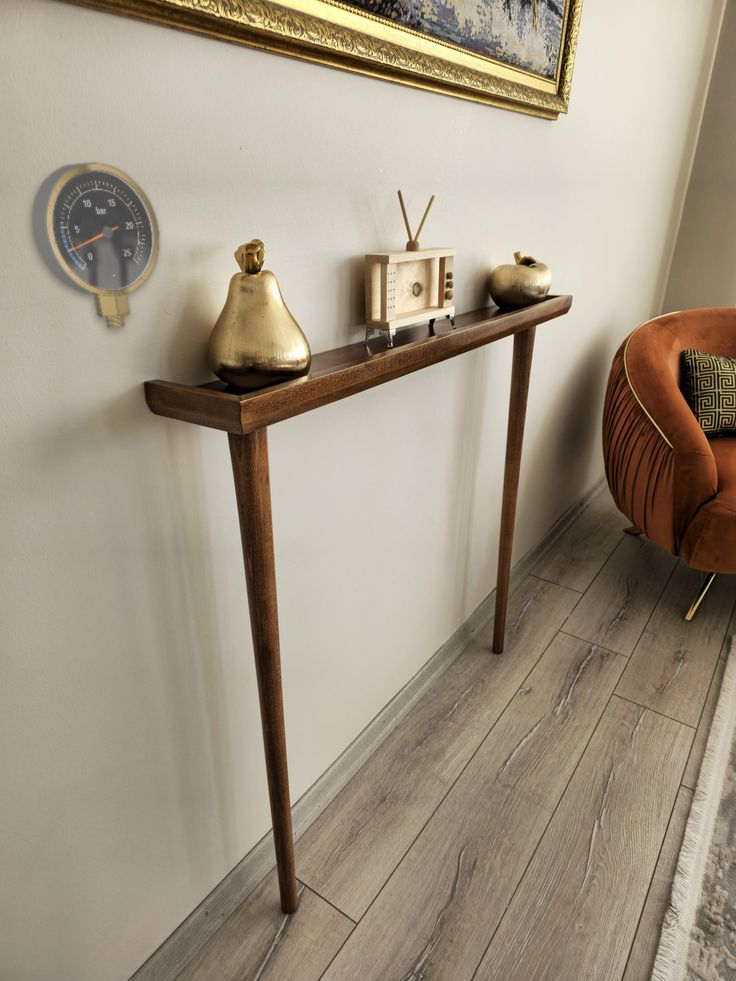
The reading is 2.5bar
